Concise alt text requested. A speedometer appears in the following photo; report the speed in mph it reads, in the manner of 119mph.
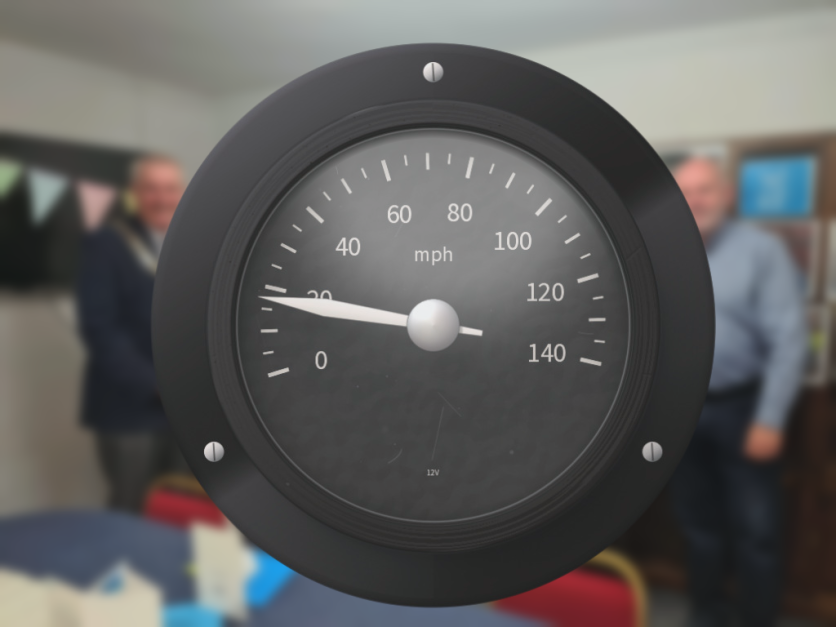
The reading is 17.5mph
